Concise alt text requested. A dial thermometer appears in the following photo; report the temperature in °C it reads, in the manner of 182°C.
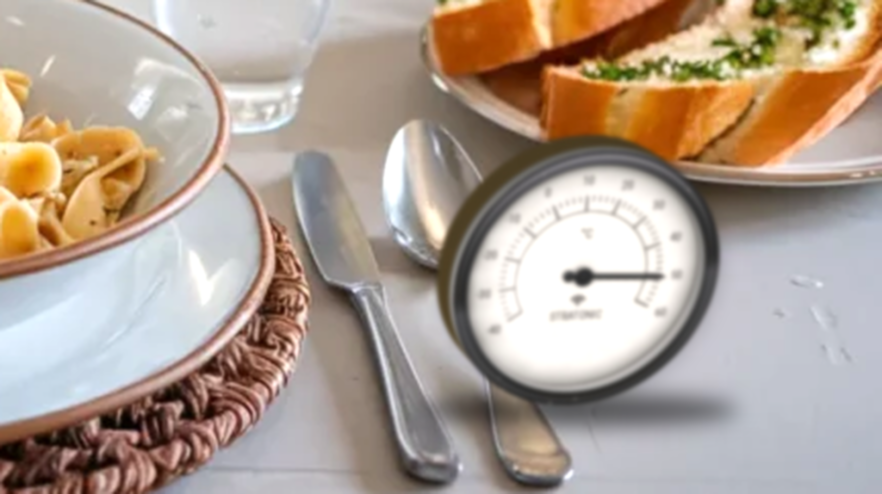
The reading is 50°C
